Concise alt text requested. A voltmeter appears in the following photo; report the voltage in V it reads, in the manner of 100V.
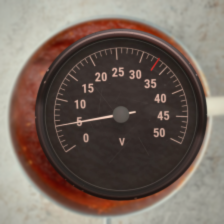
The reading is 5V
